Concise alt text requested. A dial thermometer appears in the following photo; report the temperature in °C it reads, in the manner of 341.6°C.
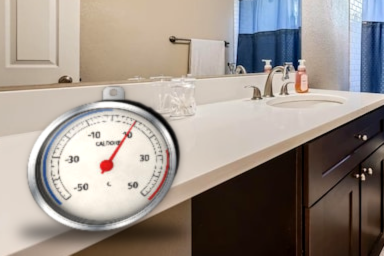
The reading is 10°C
